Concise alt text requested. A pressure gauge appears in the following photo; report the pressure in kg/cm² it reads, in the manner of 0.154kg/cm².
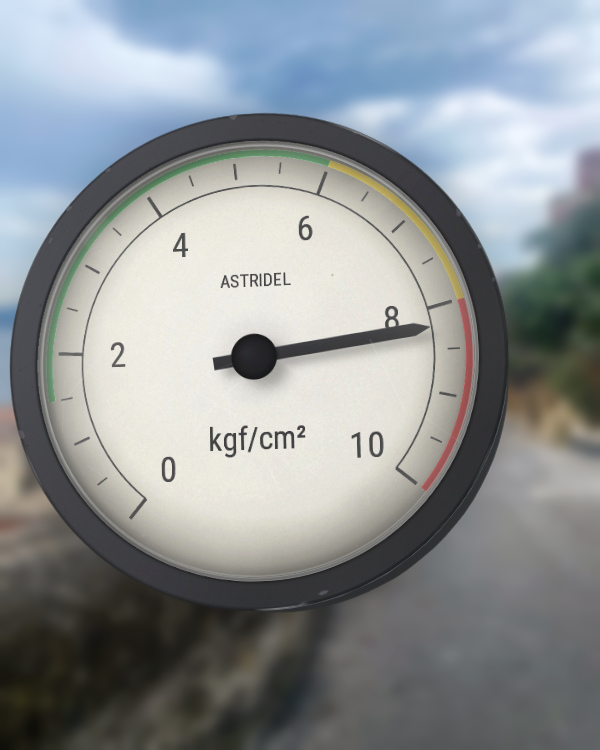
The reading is 8.25kg/cm²
